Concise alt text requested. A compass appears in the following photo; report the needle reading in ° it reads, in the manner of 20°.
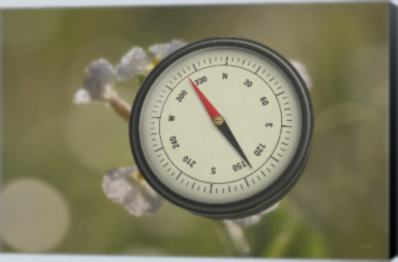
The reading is 320°
